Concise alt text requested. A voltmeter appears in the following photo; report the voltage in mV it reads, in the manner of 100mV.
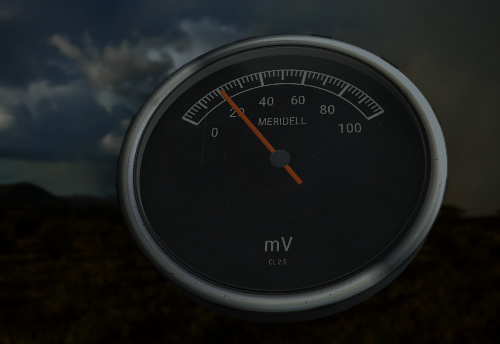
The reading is 20mV
